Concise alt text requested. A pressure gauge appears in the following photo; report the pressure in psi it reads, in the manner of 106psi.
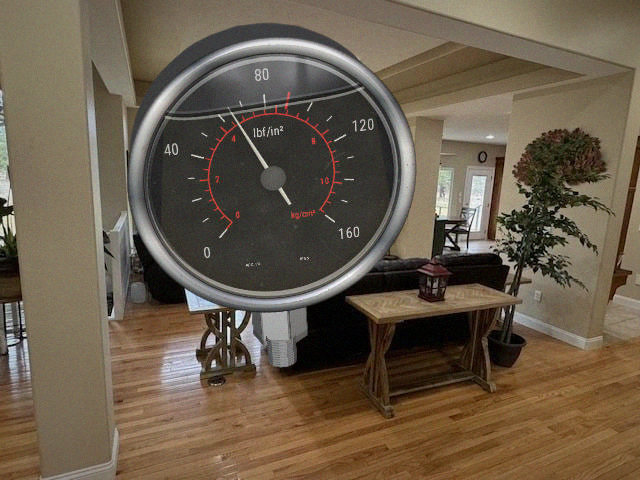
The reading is 65psi
